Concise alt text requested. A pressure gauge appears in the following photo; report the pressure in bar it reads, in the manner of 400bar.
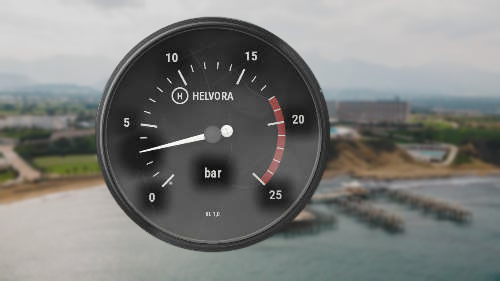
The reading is 3bar
